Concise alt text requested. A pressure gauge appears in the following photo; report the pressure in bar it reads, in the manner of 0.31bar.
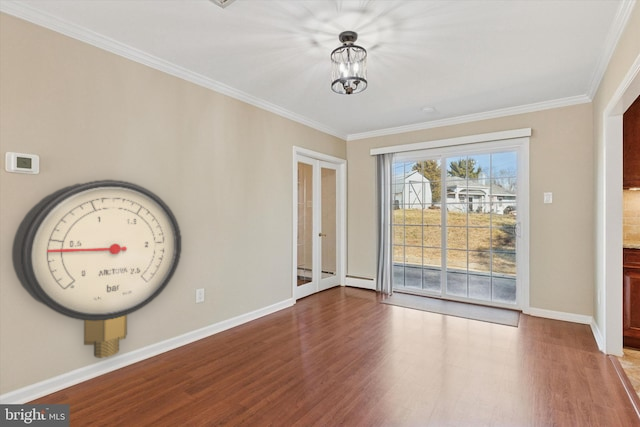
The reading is 0.4bar
